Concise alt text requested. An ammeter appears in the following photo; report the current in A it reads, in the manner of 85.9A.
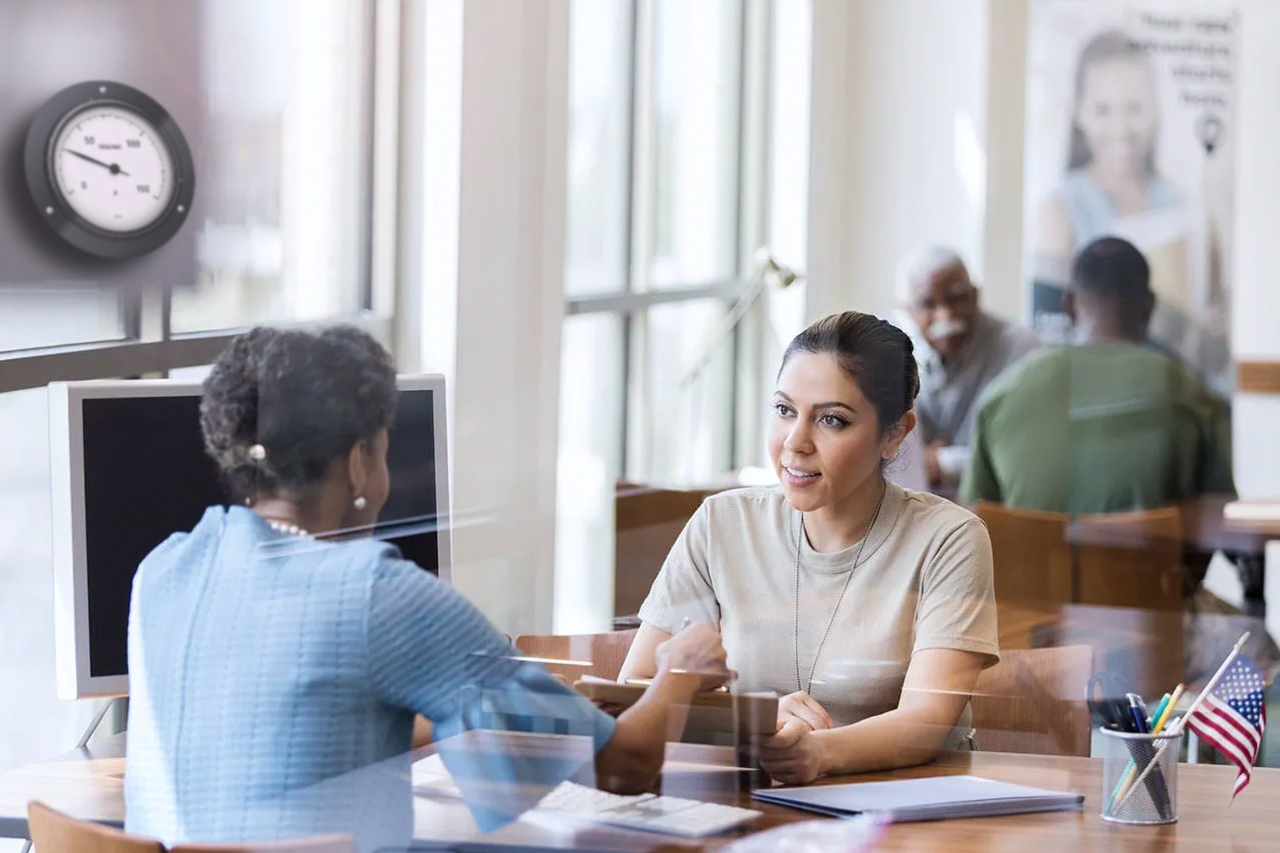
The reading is 30A
